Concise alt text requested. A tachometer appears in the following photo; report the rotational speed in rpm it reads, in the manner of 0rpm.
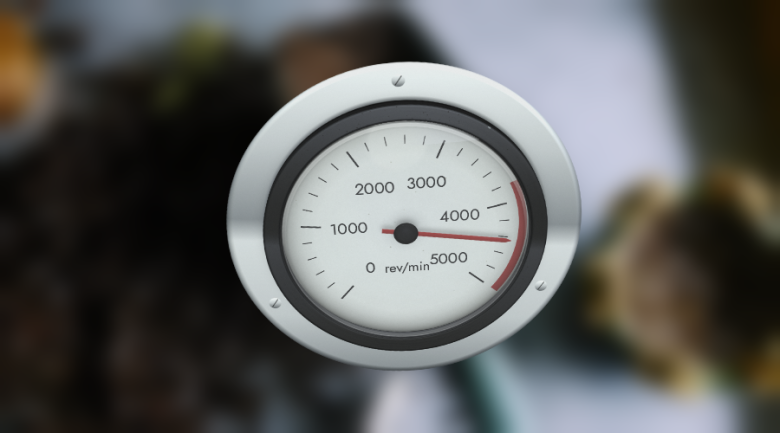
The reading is 4400rpm
